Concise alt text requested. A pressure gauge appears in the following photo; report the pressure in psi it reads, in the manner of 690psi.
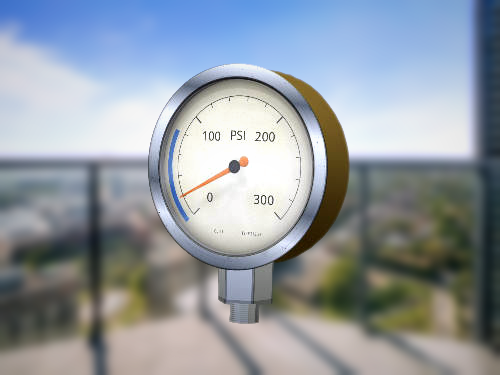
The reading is 20psi
